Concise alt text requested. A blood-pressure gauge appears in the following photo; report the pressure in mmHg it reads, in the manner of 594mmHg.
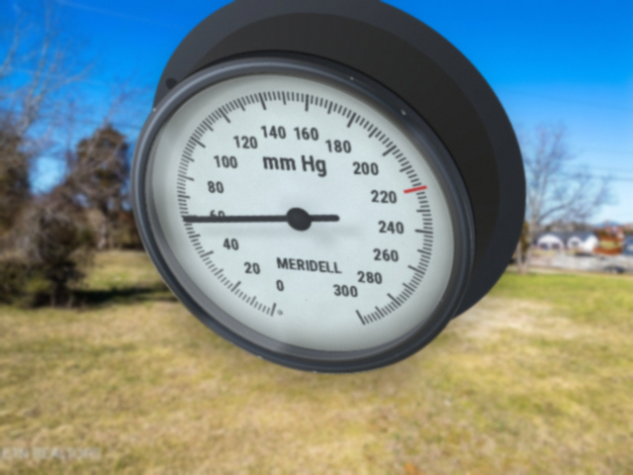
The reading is 60mmHg
